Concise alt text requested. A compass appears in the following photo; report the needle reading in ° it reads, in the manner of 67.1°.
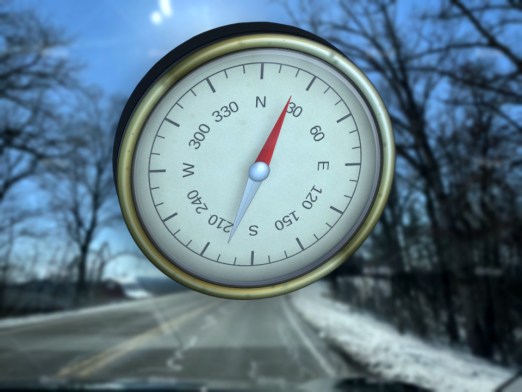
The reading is 20°
